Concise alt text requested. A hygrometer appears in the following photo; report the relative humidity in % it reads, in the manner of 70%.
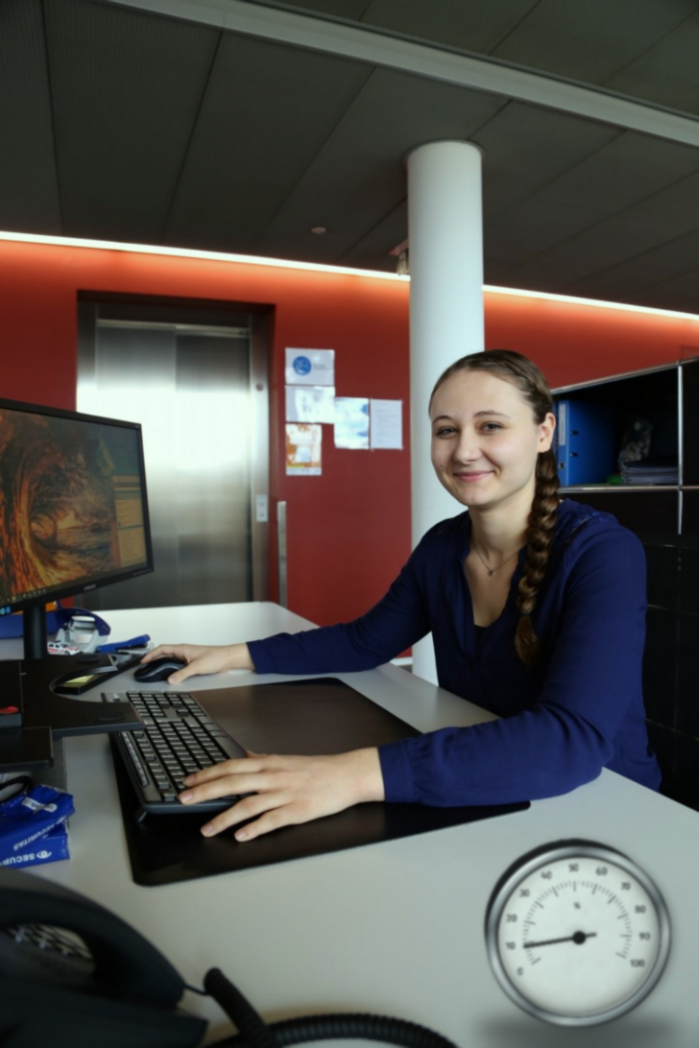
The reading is 10%
